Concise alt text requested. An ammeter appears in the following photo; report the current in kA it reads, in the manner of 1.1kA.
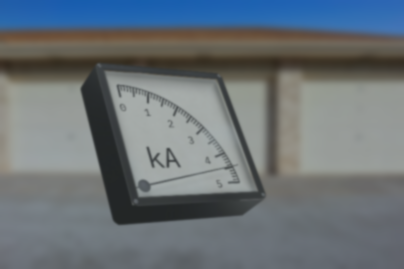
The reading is 4.5kA
